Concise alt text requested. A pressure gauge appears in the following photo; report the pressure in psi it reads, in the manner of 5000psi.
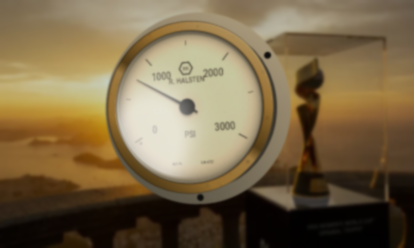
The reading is 750psi
